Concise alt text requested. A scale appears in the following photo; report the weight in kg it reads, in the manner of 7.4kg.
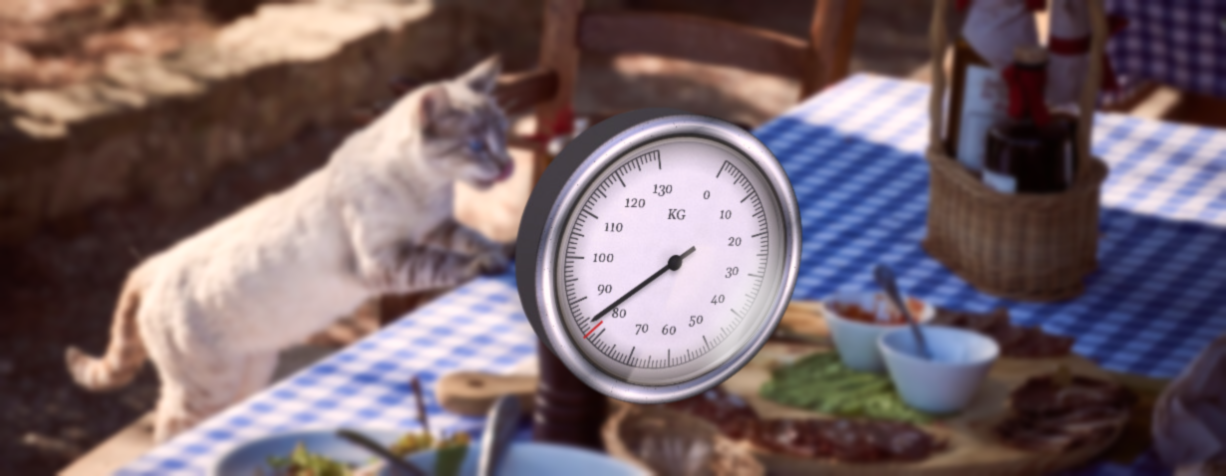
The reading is 85kg
